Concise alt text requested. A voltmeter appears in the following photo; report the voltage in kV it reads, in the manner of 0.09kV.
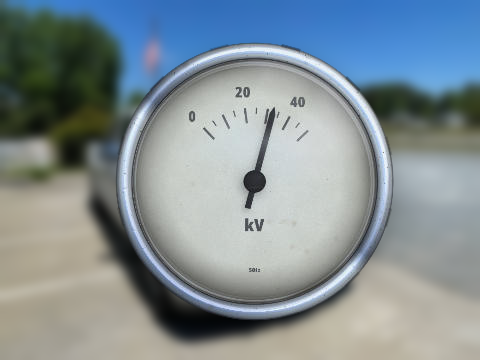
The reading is 32.5kV
